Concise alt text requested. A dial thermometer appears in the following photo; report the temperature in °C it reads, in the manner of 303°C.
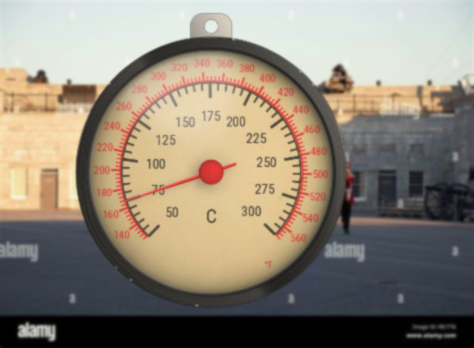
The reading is 75°C
